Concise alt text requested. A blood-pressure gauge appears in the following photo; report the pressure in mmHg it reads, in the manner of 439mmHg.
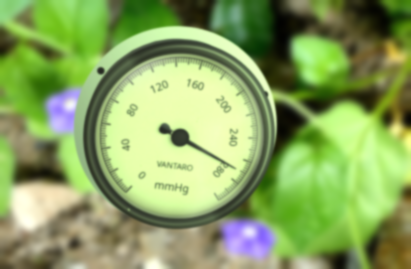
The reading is 270mmHg
